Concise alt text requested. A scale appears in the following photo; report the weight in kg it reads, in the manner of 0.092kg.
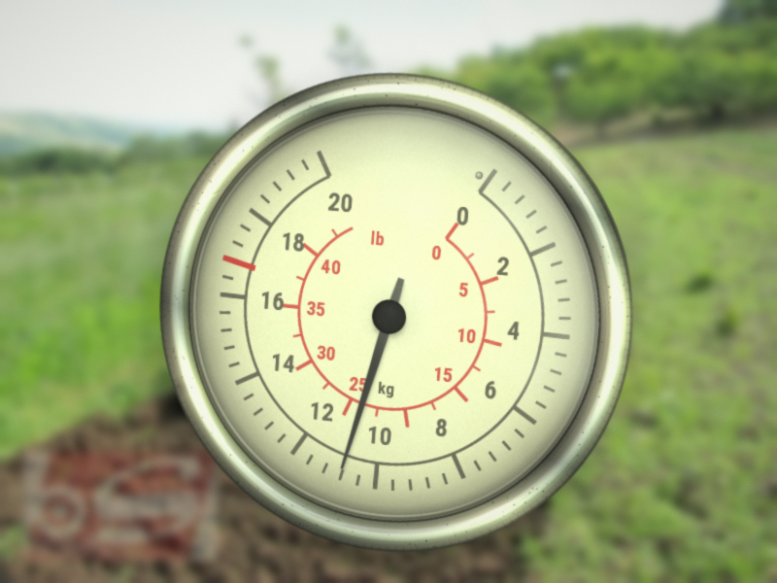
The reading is 10.8kg
